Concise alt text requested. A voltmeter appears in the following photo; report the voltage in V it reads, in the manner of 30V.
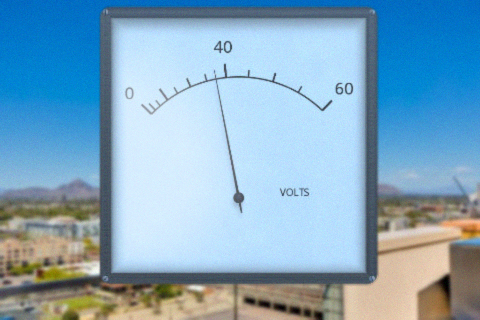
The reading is 37.5V
